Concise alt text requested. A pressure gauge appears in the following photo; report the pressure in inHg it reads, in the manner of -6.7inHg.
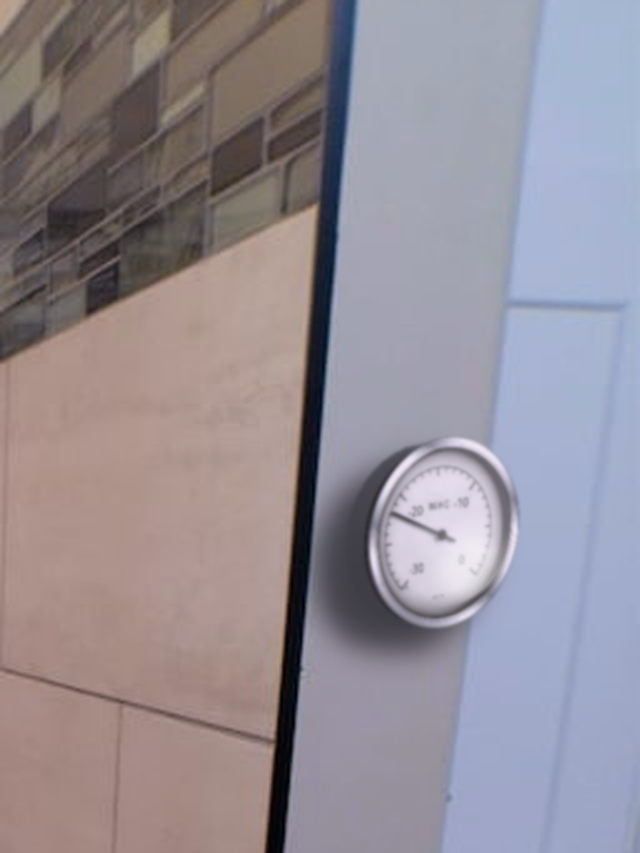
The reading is -22inHg
